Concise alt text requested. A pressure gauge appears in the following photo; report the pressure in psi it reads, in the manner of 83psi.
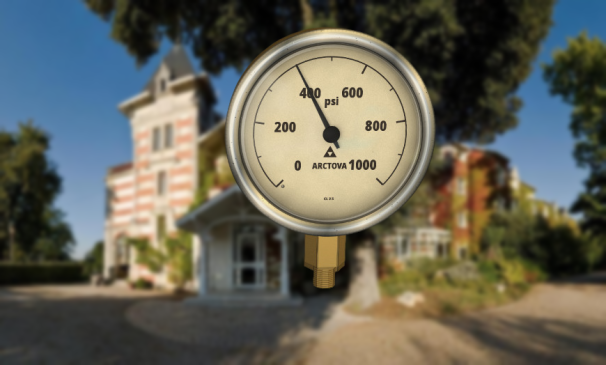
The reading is 400psi
